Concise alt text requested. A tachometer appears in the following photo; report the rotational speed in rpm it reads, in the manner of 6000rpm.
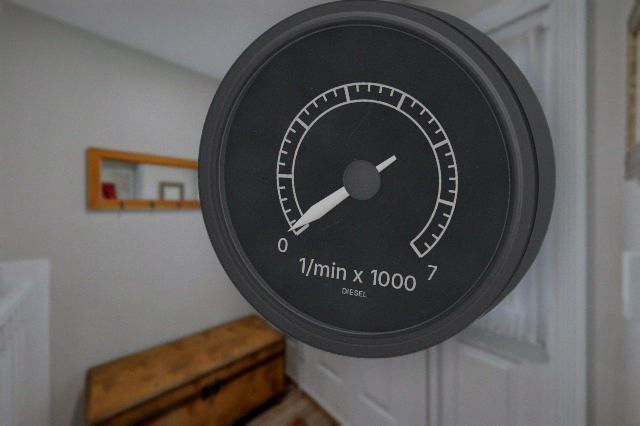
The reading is 100rpm
